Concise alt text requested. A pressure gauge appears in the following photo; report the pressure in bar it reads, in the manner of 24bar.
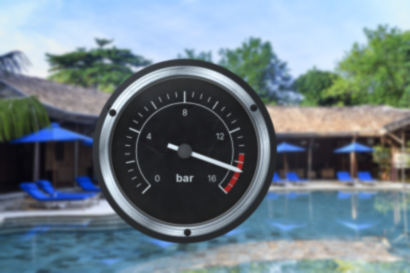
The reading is 14.5bar
